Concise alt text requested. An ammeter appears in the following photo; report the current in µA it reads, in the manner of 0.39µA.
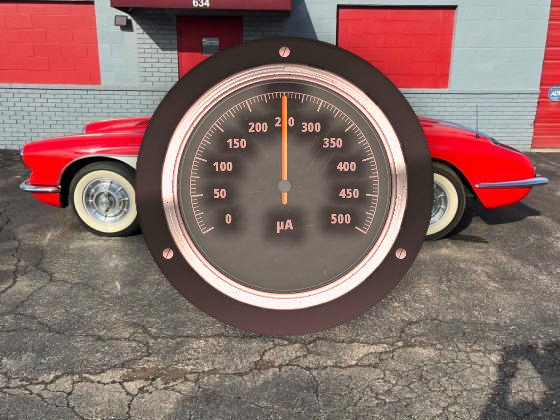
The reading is 250µA
